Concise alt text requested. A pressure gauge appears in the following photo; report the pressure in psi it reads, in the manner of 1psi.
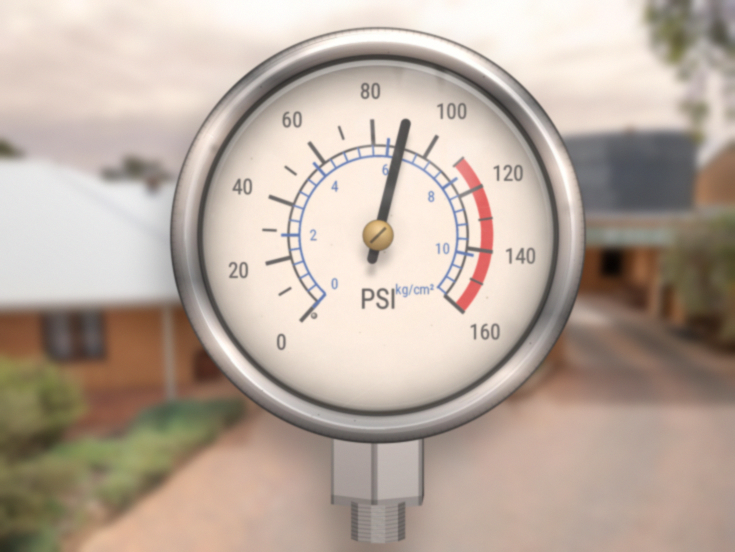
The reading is 90psi
